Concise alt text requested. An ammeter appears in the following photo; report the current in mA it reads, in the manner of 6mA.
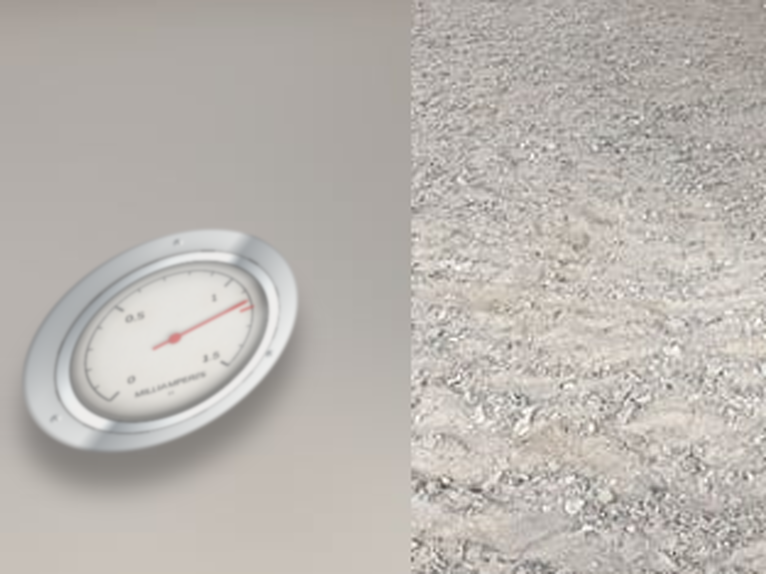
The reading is 1.15mA
